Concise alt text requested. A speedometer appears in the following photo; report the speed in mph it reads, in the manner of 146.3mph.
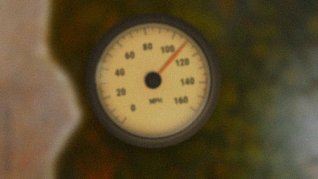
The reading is 110mph
